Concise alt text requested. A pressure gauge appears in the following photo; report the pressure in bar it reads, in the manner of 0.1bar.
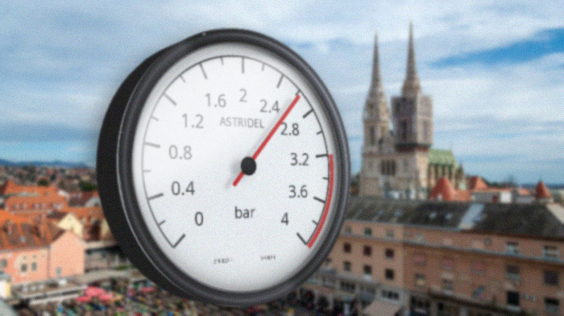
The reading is 2.6bar
